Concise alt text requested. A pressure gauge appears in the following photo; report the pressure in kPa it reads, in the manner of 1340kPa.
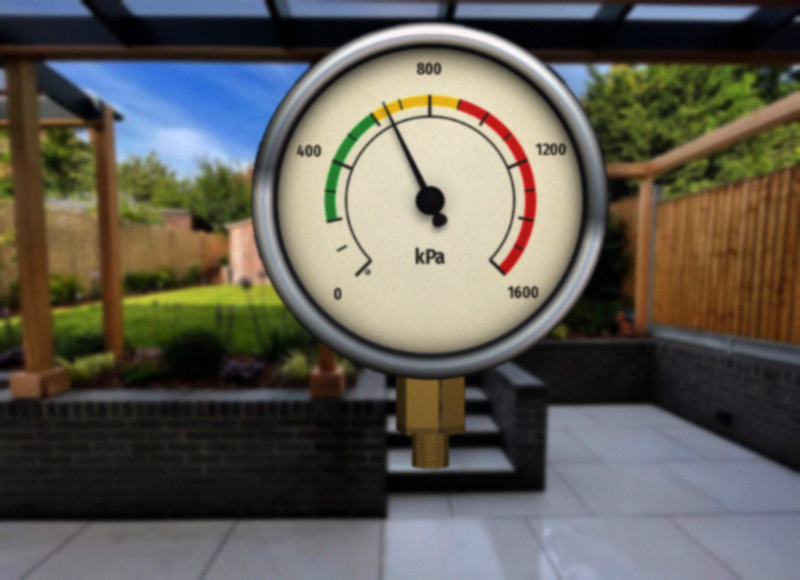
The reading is 650kPa
